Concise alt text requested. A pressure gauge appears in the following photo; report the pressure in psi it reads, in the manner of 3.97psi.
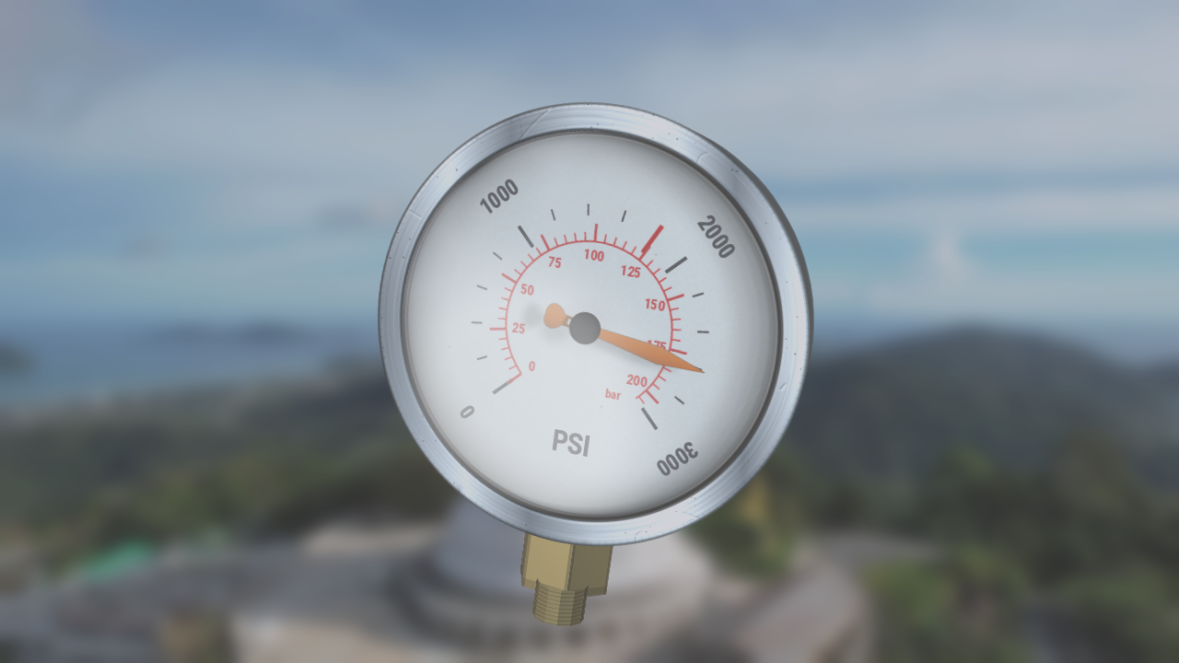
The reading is 2600psi
